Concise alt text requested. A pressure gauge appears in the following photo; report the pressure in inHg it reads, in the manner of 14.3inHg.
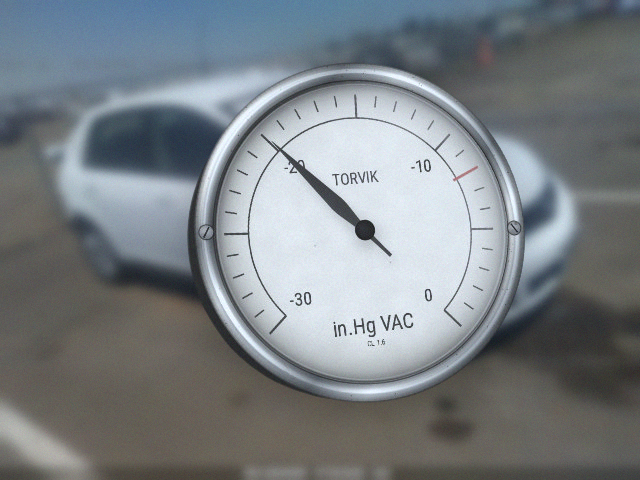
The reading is -20inHg
